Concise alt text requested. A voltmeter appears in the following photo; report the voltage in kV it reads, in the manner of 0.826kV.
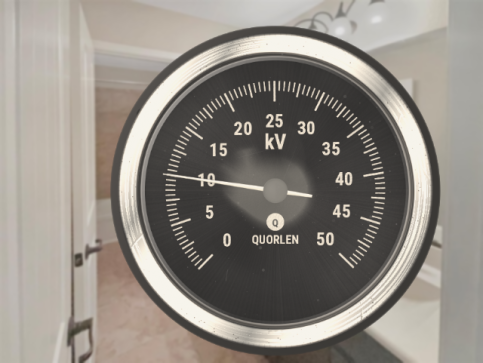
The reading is 10kV
